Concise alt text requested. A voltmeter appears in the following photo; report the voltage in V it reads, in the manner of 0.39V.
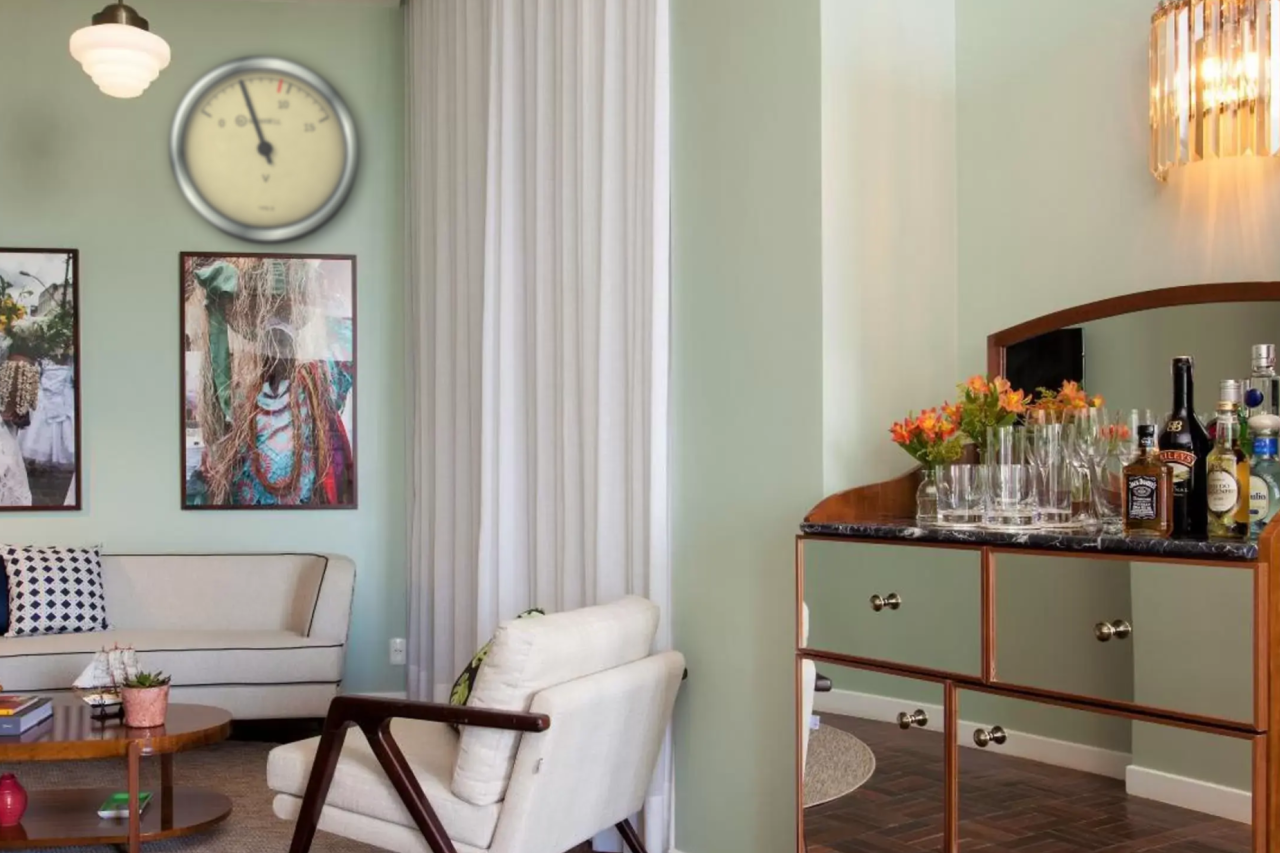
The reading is 5V
